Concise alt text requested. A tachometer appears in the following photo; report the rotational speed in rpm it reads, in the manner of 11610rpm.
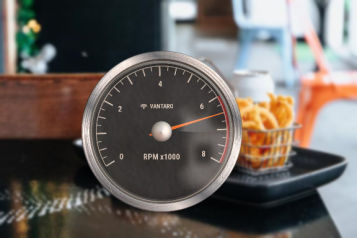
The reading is 6500rpm
